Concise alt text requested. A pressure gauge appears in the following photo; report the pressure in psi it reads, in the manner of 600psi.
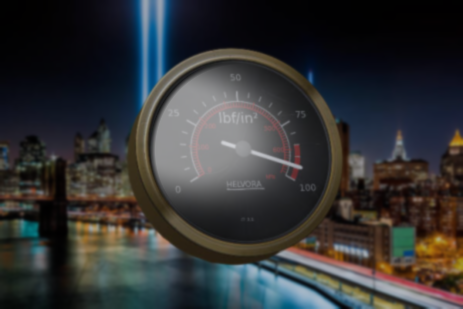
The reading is 95psi
